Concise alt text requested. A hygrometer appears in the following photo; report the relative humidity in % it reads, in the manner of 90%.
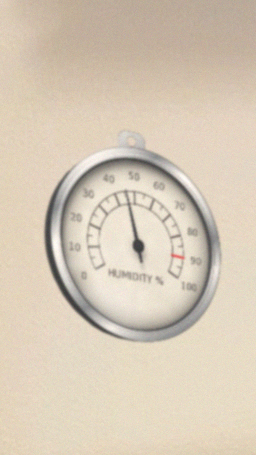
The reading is 45%
